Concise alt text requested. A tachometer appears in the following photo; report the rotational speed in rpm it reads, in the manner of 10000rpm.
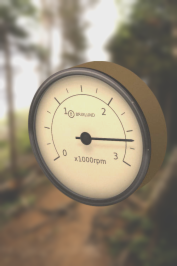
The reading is 2625rpm
